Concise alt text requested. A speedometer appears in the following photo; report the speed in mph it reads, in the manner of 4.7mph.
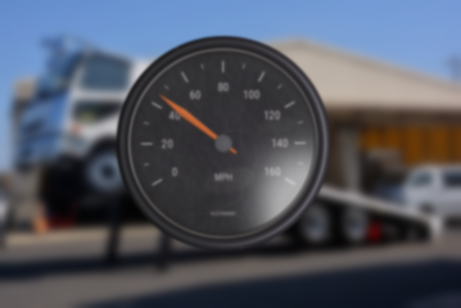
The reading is 45mph
